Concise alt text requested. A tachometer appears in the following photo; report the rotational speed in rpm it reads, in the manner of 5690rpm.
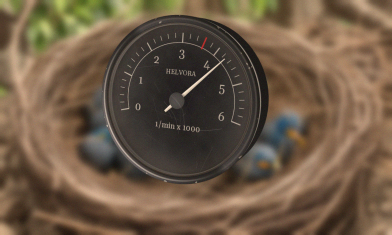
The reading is 4300rpm
